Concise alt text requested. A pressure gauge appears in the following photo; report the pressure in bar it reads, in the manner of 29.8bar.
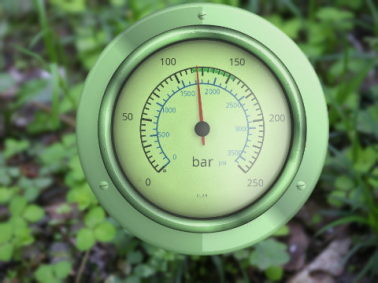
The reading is 120bar
